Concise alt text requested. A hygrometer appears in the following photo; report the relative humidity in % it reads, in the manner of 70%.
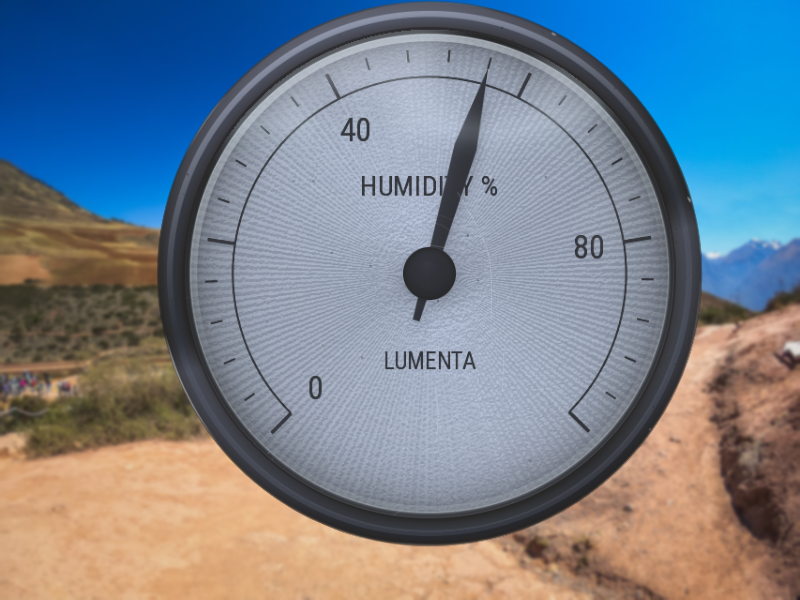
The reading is 56%
